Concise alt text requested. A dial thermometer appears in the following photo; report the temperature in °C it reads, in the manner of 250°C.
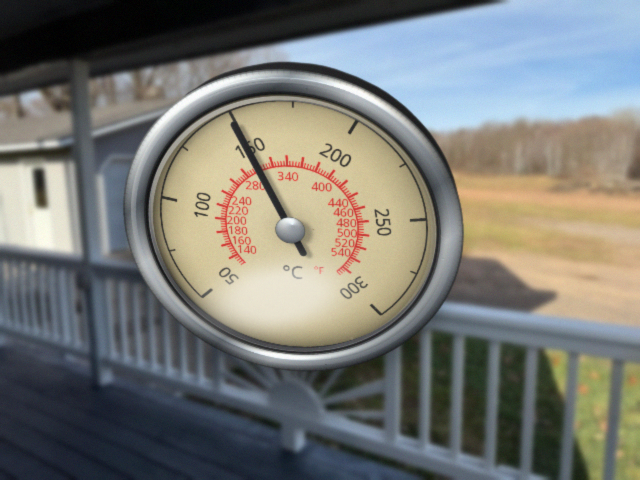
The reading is 150°C
